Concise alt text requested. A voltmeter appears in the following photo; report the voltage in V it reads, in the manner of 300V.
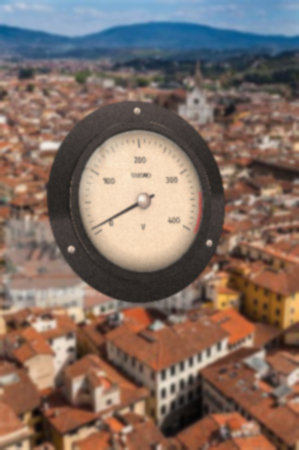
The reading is 10V
